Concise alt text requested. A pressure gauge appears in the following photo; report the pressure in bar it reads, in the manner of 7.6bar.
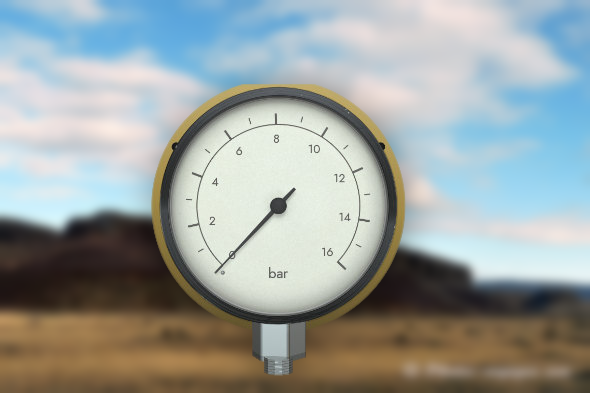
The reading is 0bar
